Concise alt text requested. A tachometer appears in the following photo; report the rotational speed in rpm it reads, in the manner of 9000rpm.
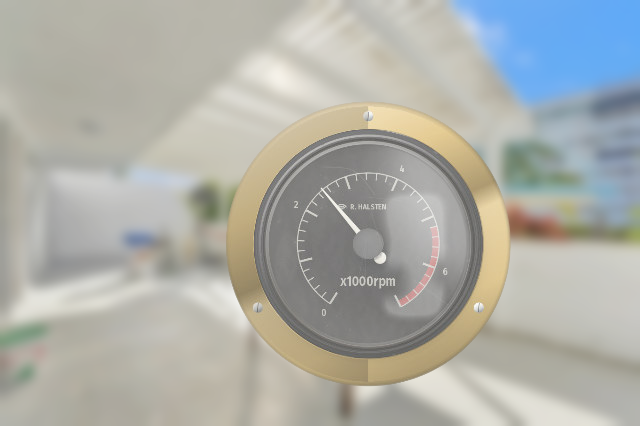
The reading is 2500rpm
